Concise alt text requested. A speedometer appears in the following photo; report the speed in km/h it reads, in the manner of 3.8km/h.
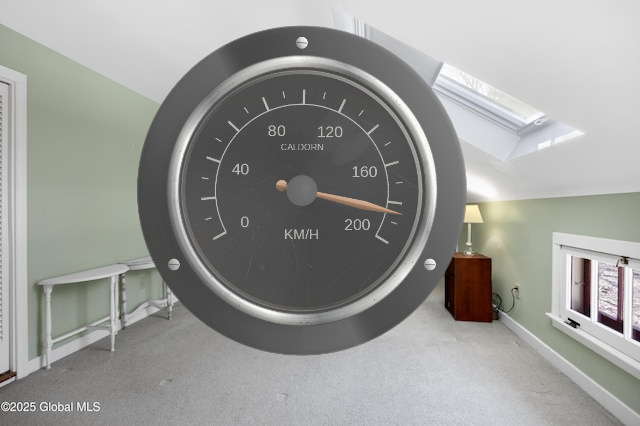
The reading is 185km/h
